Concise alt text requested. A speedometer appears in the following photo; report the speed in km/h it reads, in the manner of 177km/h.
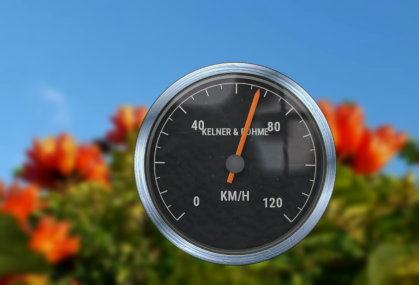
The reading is 67.5km/h
